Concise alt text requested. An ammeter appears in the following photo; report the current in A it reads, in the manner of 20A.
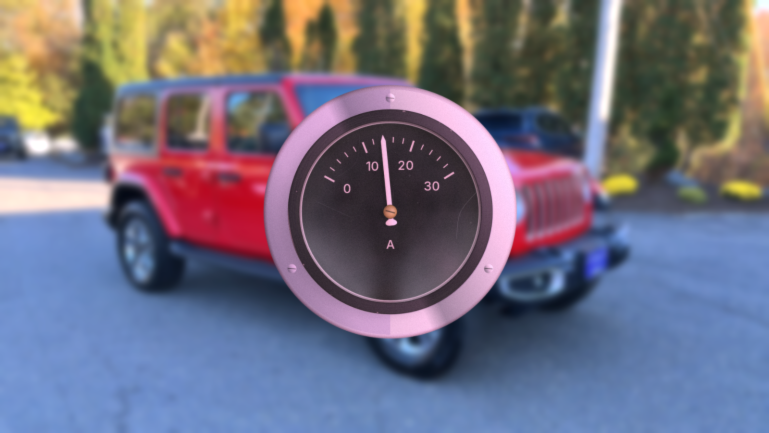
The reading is 14A
